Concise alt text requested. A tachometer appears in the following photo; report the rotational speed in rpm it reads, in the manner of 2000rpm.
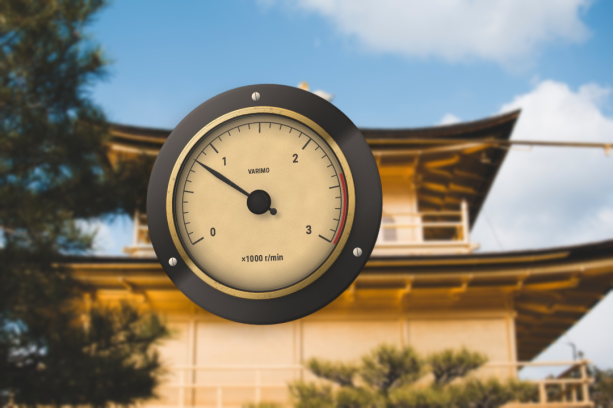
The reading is 800rpm
